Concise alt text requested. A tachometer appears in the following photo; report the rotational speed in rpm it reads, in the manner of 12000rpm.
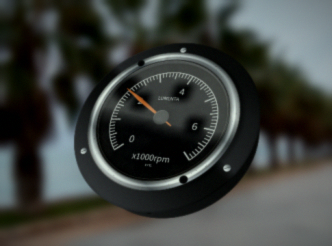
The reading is 2000rpm
